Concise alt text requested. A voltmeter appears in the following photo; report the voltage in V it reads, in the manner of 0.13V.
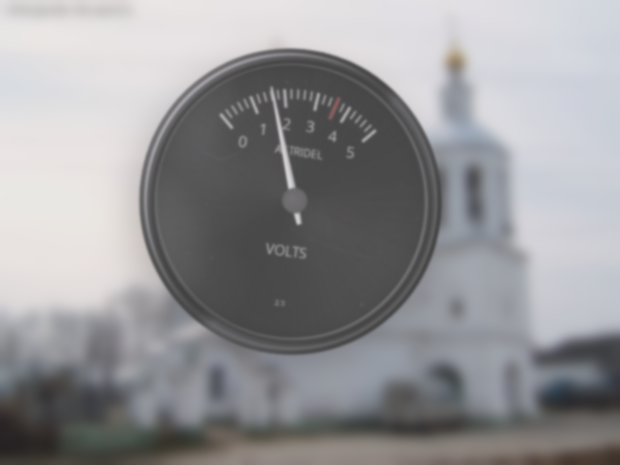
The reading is 1.6V
